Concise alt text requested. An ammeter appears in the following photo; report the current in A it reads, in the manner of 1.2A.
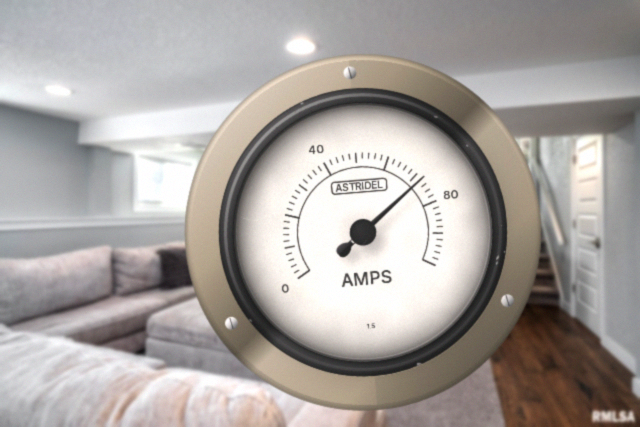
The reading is 72A
